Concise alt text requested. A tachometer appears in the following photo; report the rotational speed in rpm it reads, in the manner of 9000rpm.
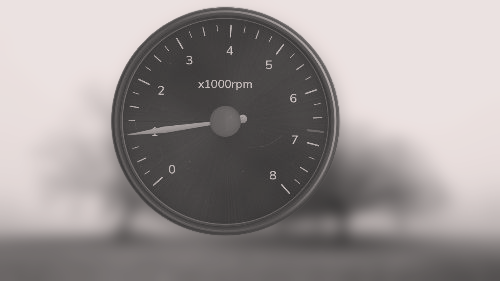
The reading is 1000rpm
